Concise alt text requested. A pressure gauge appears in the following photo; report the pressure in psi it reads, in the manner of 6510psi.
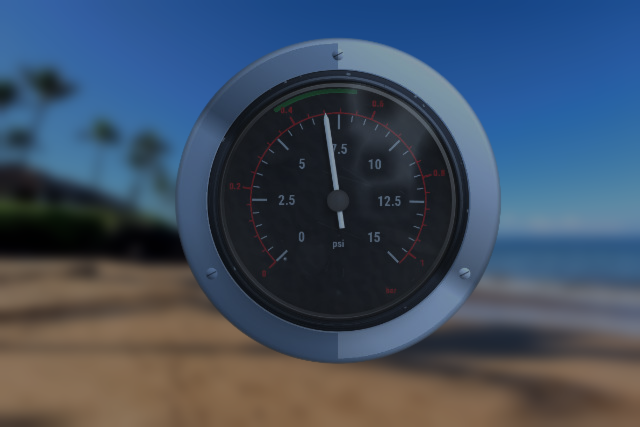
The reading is 7psi
